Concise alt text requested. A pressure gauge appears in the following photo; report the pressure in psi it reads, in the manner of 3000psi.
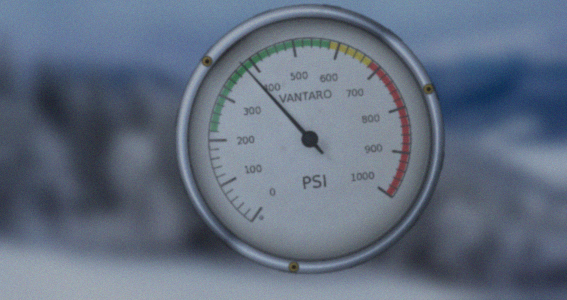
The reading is 380psi
